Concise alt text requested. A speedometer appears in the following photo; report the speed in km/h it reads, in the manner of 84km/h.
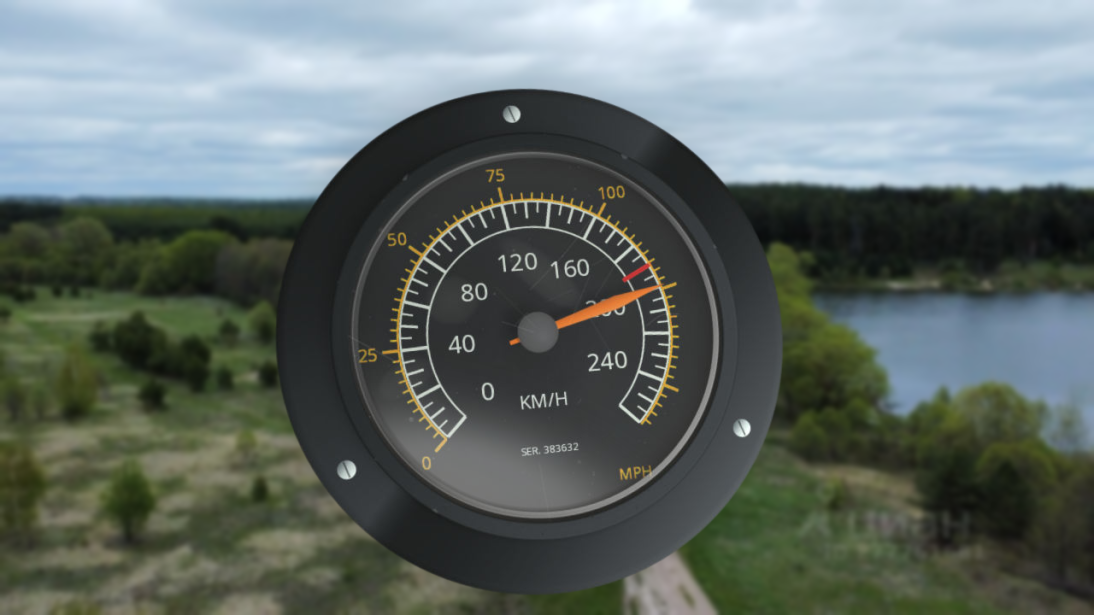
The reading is 200km/h
